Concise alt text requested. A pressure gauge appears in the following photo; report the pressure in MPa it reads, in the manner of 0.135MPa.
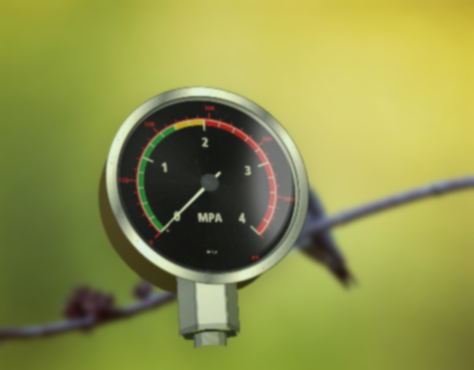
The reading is 0MPa
